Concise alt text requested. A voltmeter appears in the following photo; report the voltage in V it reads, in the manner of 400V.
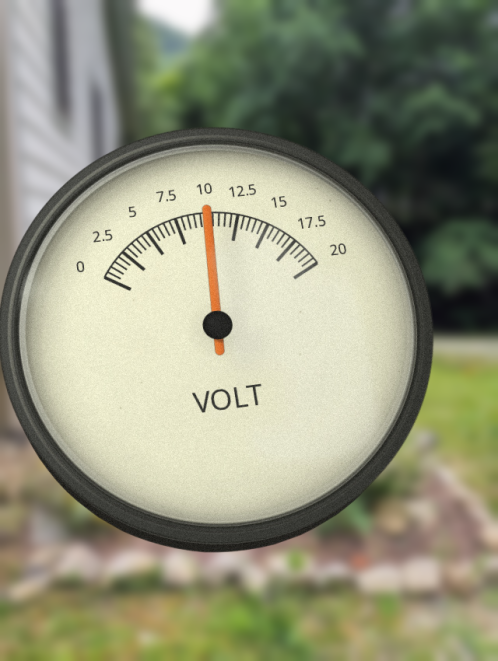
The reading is 10V
